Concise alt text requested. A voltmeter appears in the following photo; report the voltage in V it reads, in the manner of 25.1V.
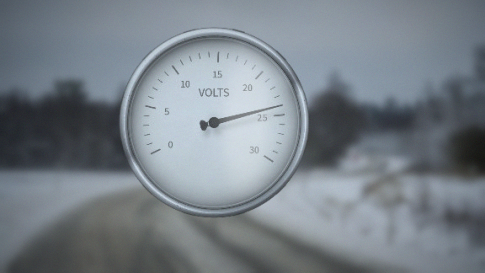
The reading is 24V
